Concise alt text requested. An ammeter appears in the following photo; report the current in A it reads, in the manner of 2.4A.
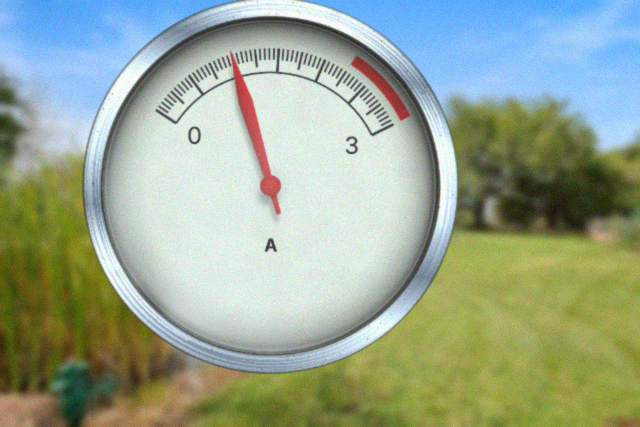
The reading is 1A
